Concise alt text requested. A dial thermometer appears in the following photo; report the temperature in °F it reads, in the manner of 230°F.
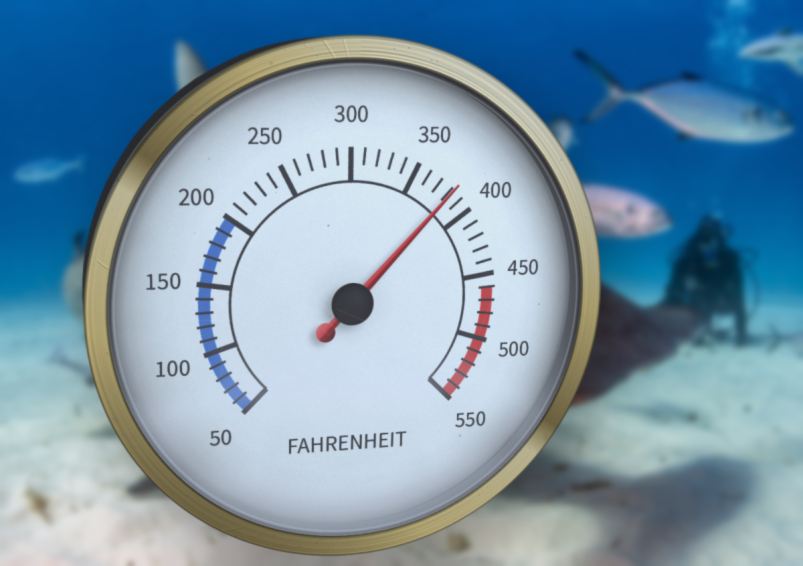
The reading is 380°F
